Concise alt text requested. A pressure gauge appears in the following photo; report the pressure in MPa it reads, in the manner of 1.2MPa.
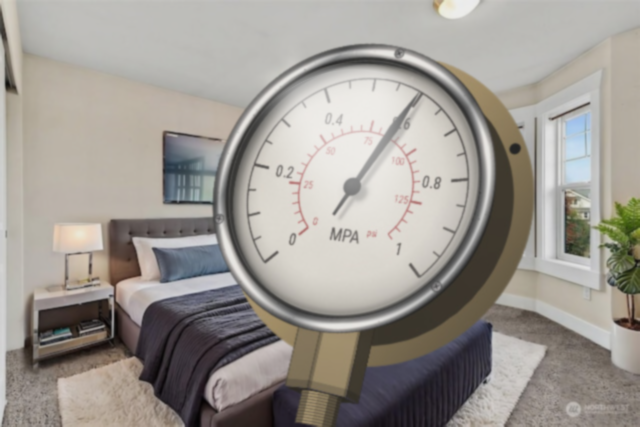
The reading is 0.6MPa
